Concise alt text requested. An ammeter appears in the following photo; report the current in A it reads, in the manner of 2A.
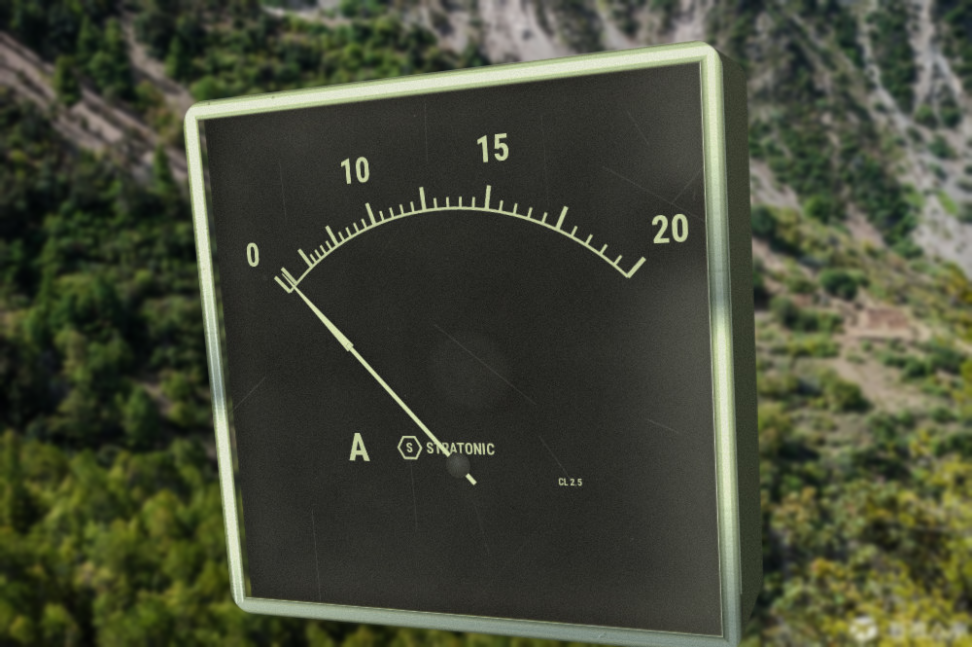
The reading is 2.5A
